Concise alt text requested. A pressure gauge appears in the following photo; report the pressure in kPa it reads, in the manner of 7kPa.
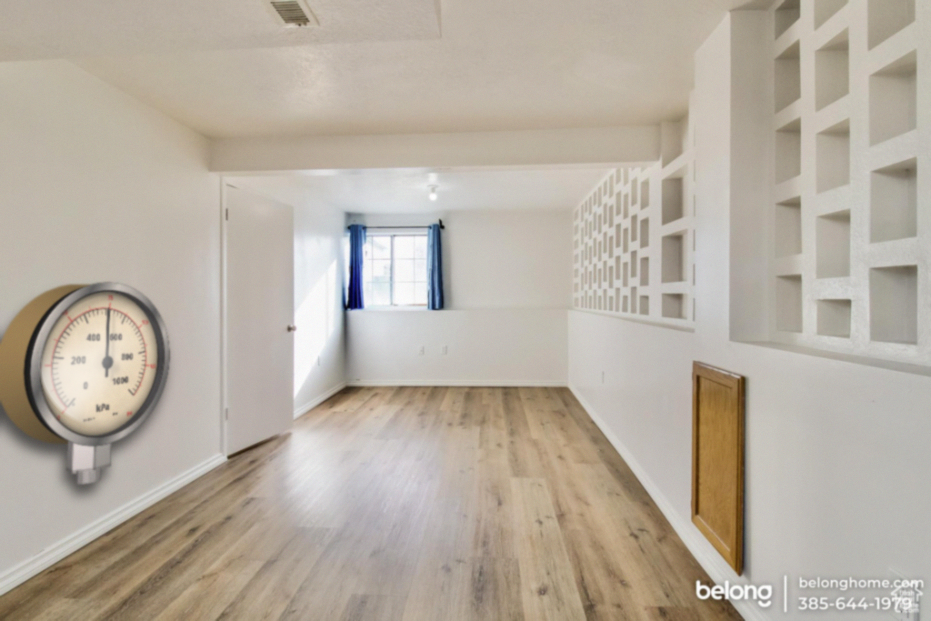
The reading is 500kPa
